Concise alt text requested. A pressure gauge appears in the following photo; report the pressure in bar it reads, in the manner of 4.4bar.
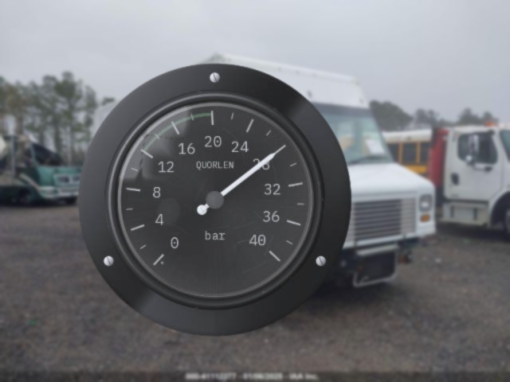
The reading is 28bar
